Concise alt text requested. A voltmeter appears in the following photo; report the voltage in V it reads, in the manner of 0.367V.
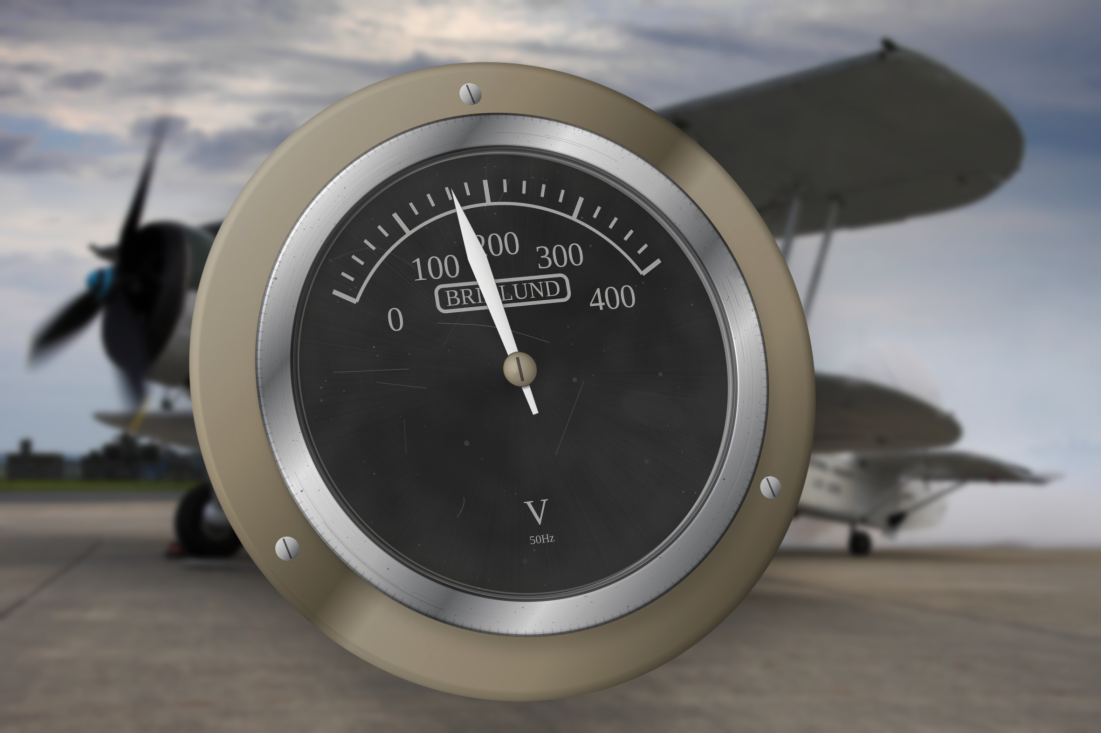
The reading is 160V
